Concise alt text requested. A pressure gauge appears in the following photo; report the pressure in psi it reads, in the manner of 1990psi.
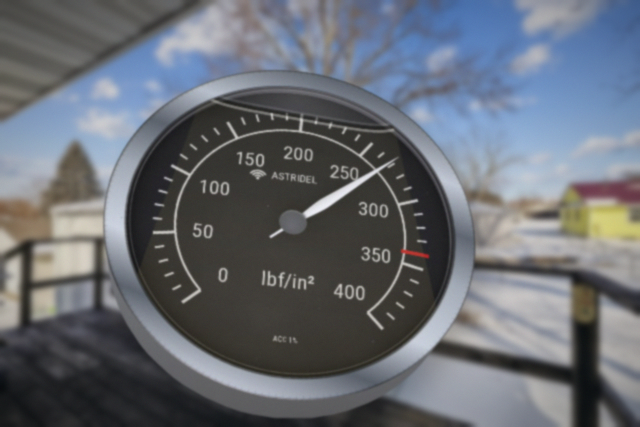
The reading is 270psi
